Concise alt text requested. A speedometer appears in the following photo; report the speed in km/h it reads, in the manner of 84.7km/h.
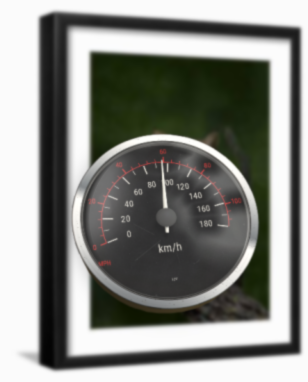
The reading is 95km/h
